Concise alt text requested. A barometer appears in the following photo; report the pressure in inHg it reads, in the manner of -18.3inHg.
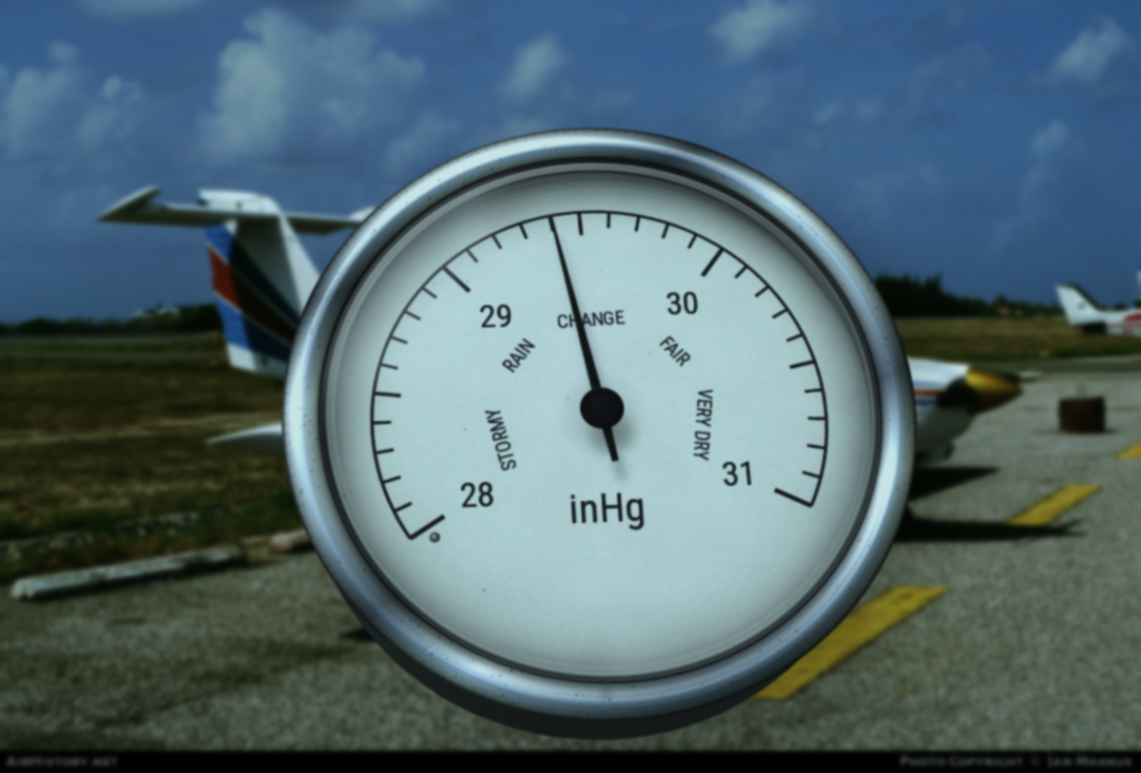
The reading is 29.4inHg
